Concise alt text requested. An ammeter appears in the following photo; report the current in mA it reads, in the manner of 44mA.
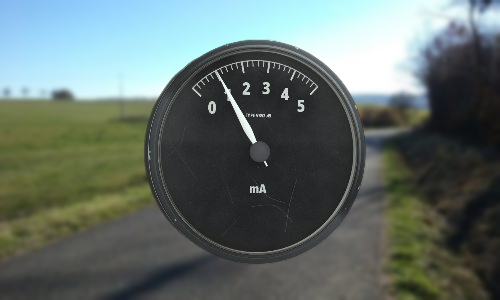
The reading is 1mA
